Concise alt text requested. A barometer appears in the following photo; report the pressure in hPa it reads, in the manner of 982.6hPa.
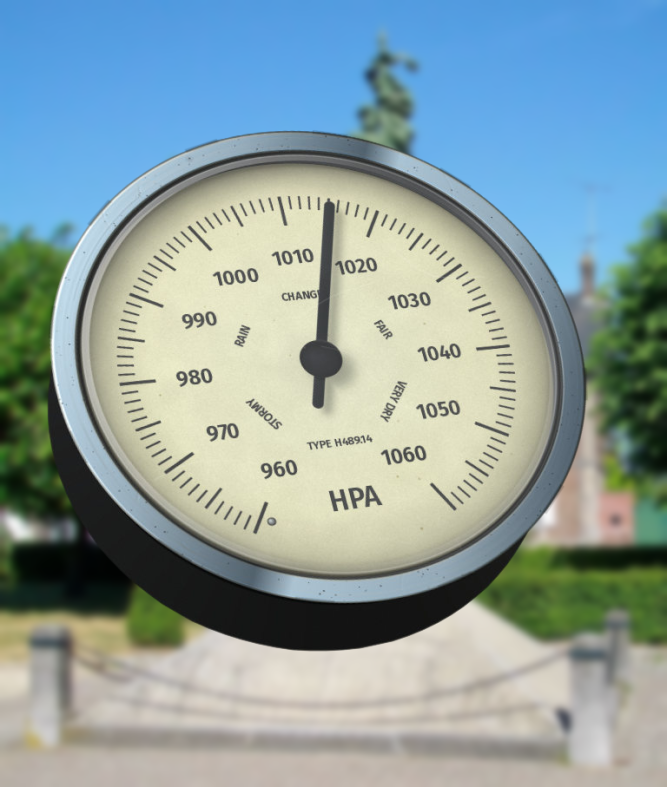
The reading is 1015hPa
